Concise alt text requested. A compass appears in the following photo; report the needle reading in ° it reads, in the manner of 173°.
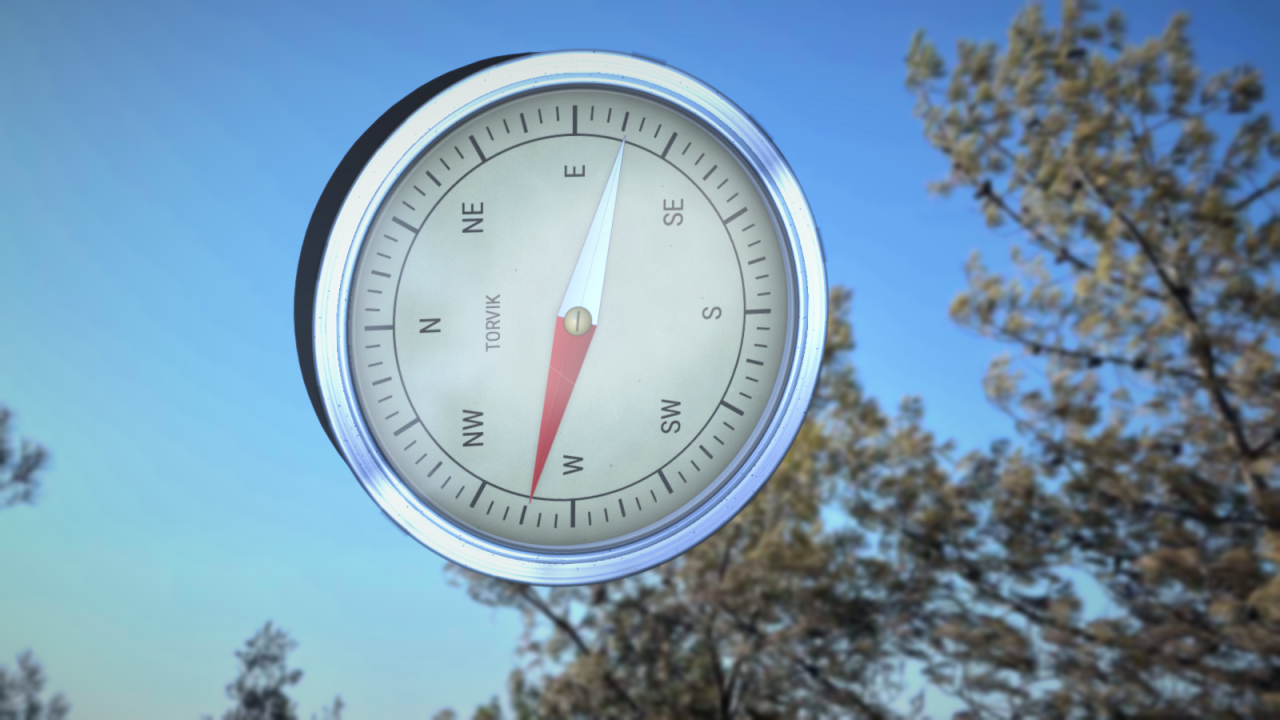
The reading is 285°
